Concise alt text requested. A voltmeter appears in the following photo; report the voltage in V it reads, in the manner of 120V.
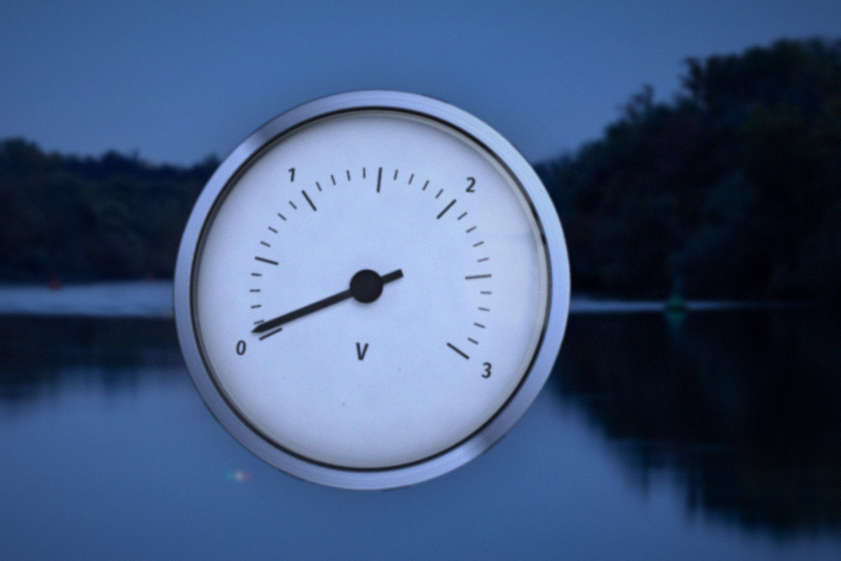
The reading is 0.05V
